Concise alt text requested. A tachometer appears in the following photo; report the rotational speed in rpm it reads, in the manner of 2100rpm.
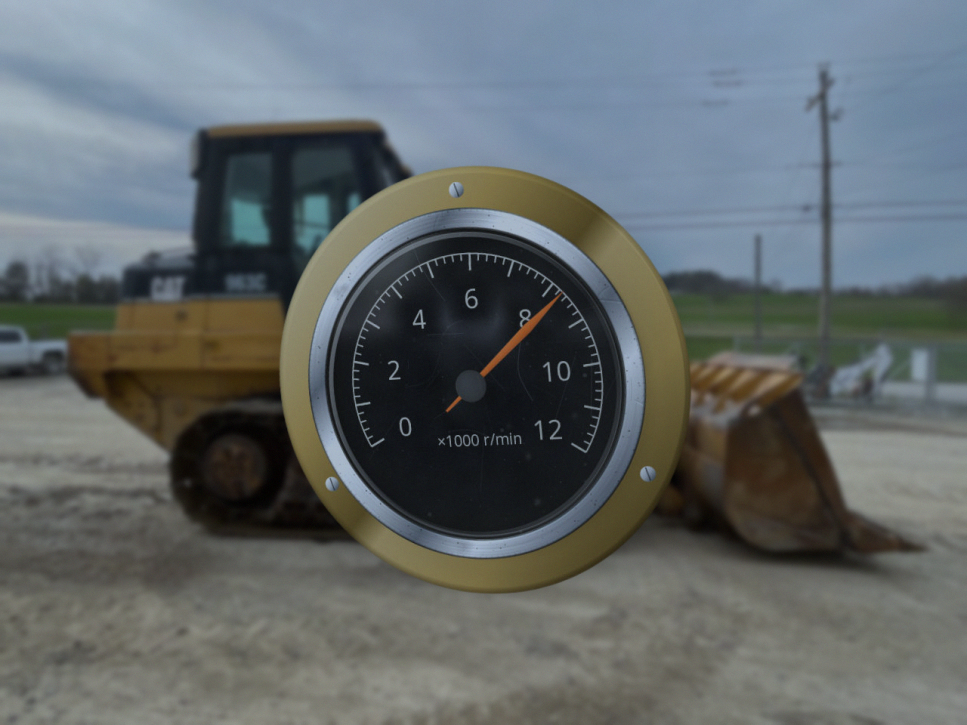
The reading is 8300rpm
